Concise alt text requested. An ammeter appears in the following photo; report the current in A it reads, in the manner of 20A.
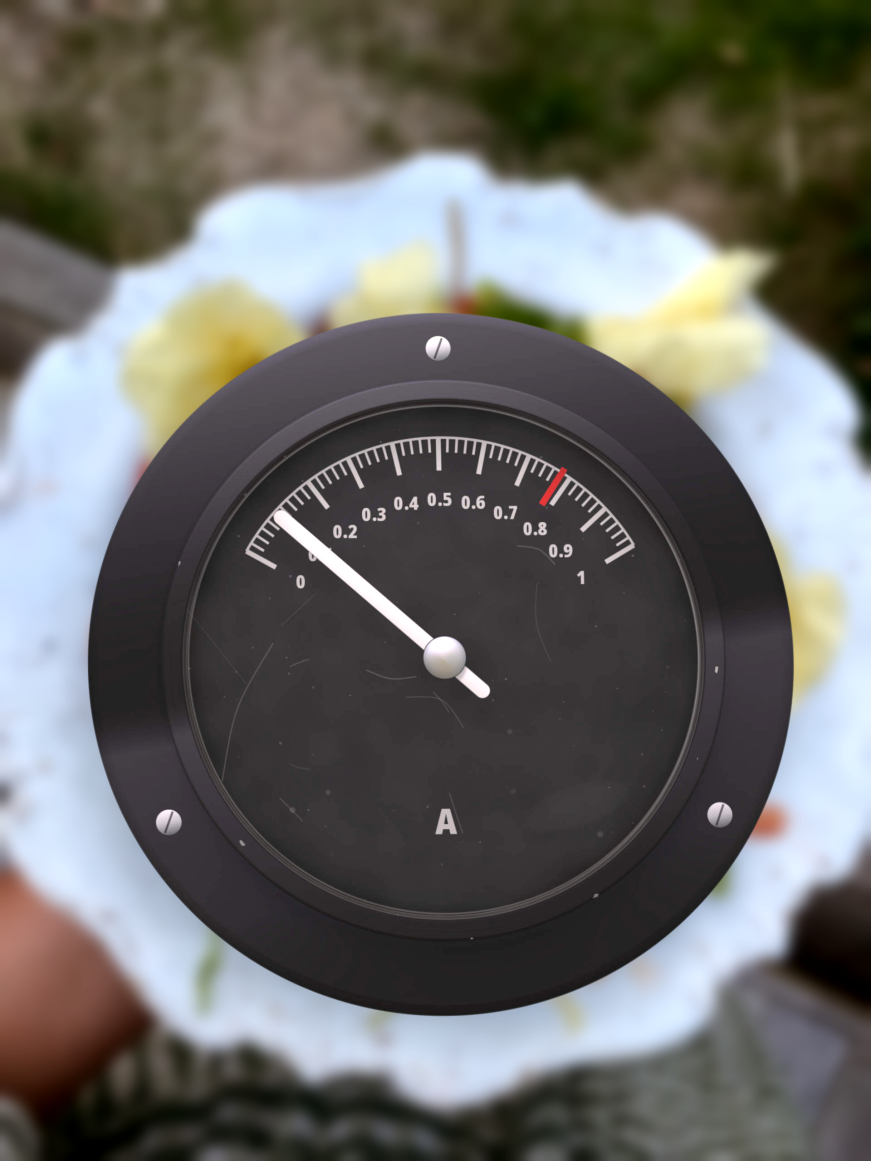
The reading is 0.1A
